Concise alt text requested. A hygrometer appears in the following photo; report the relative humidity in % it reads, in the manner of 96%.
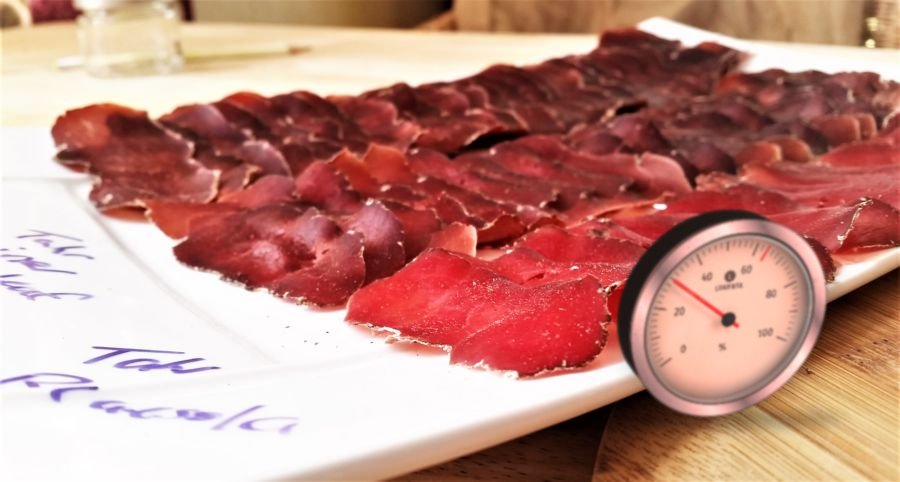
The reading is 30%
